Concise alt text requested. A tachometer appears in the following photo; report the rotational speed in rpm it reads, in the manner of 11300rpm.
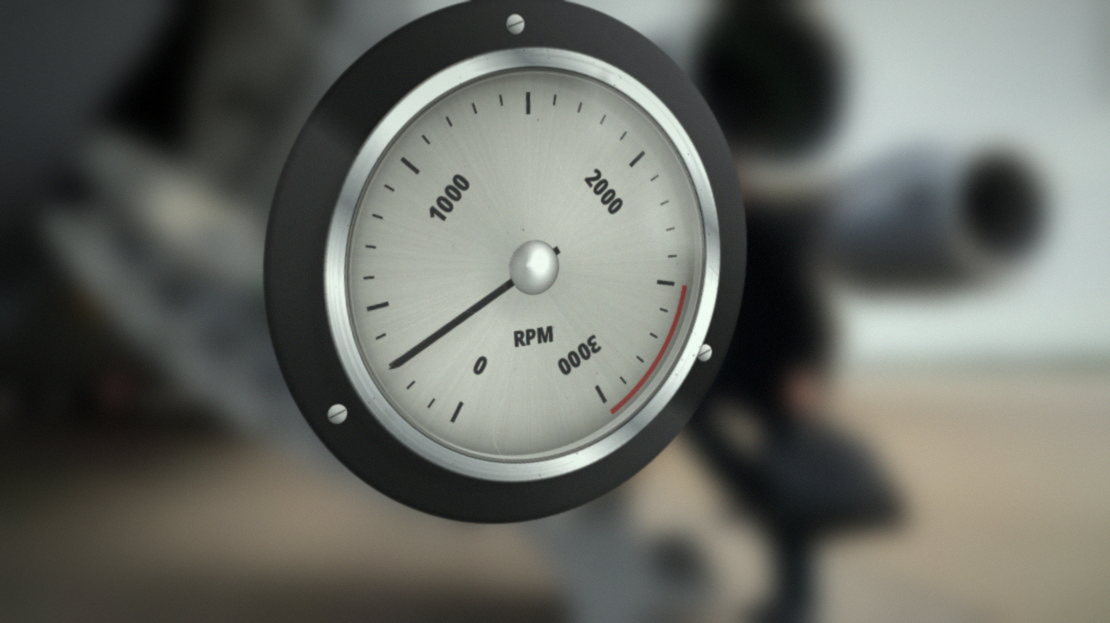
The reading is 300rpm
